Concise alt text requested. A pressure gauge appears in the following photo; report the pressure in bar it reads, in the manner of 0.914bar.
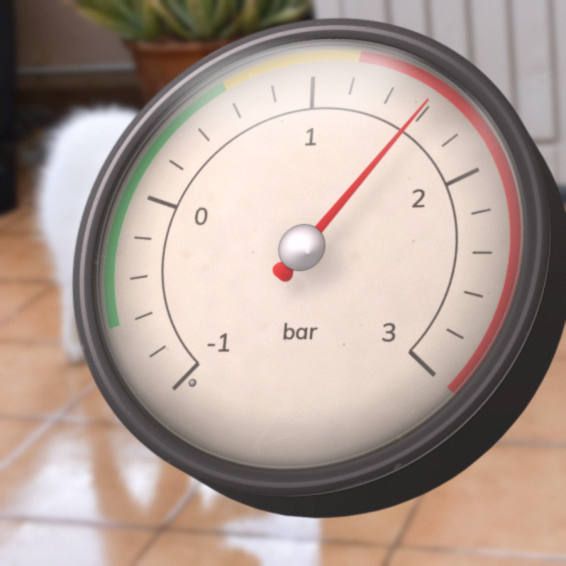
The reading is 1.6bar
